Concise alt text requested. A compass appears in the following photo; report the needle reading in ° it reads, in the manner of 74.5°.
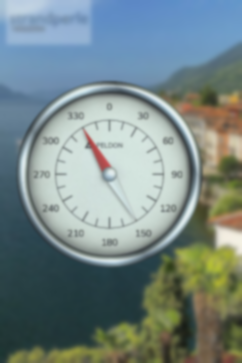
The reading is 330°
